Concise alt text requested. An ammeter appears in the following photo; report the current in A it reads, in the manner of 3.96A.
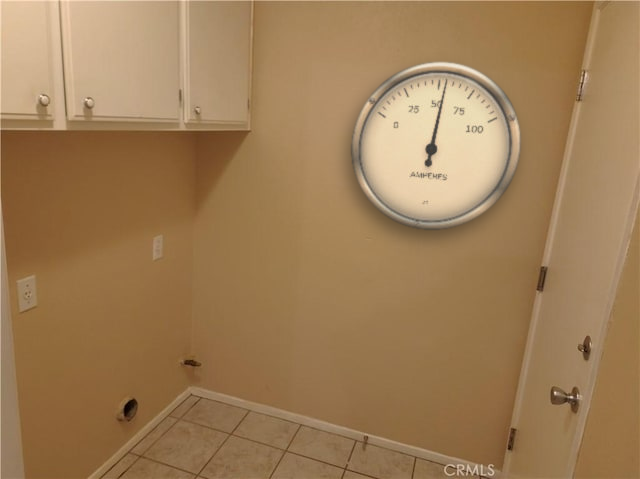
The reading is 55A
